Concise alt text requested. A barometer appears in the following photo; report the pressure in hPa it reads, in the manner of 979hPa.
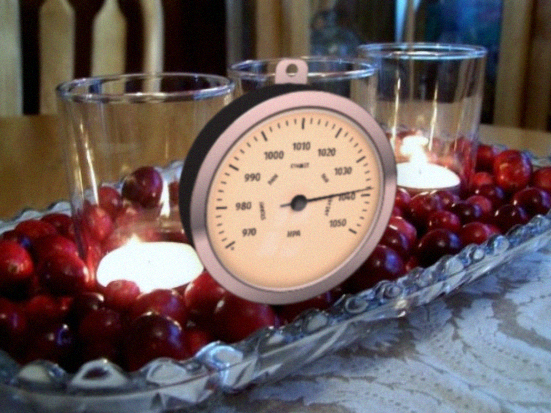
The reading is 1038hPa
